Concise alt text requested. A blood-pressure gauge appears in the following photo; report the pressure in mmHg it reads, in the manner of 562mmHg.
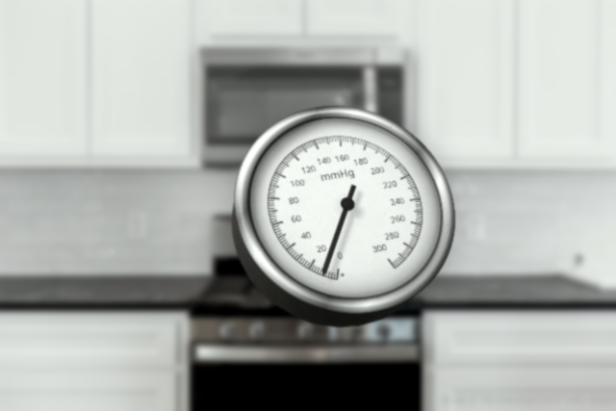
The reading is 10mmHg
